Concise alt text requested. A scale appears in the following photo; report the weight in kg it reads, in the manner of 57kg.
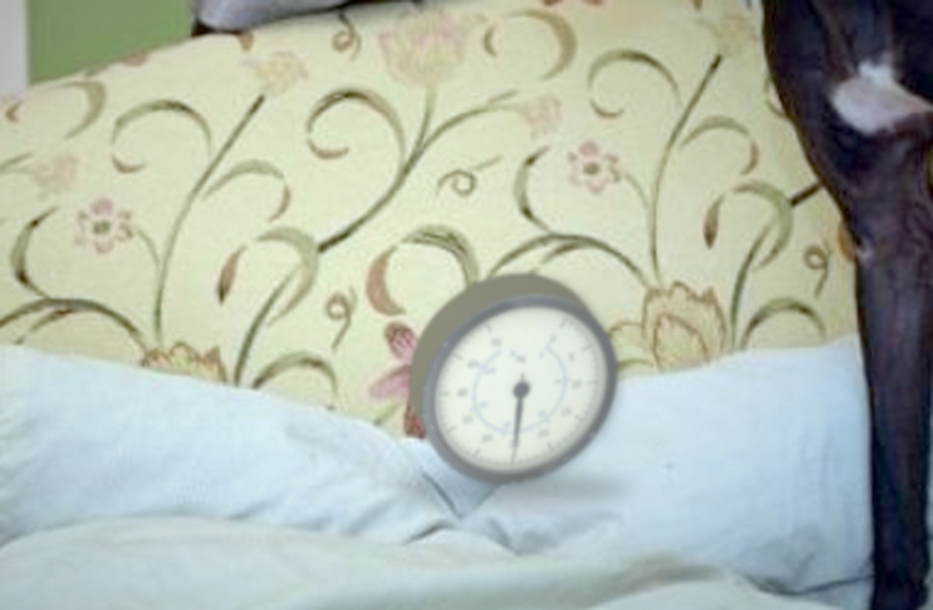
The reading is 25kg
